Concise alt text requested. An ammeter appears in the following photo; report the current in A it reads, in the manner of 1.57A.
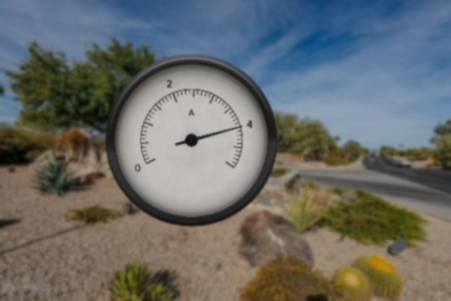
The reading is 4A
